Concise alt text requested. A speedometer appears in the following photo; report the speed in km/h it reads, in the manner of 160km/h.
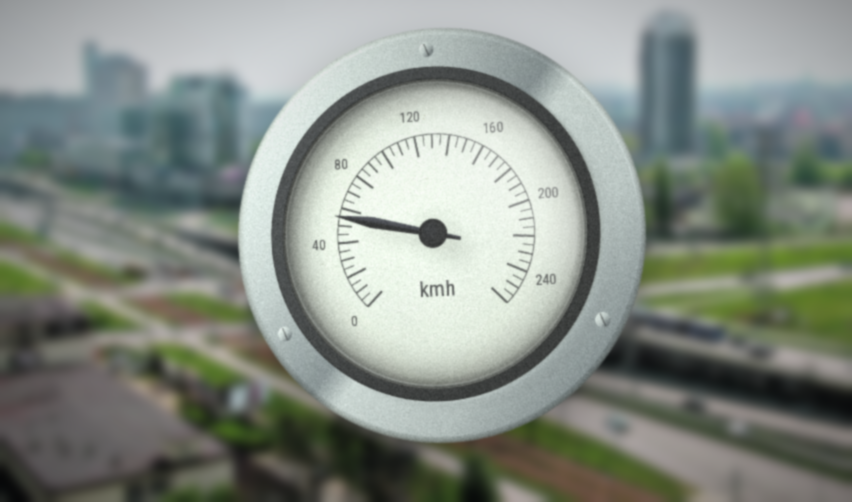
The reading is 55km/h
